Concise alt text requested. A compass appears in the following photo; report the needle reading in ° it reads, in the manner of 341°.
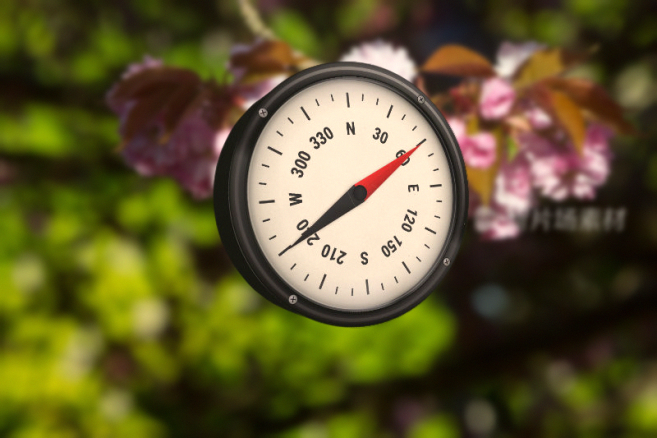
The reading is 60°
